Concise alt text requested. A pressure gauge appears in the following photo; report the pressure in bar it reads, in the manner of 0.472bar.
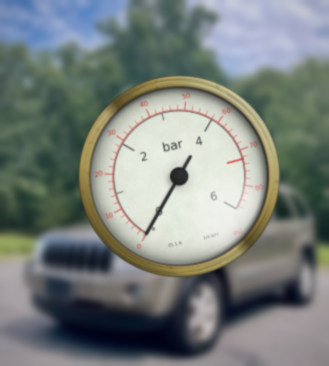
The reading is 0bar
